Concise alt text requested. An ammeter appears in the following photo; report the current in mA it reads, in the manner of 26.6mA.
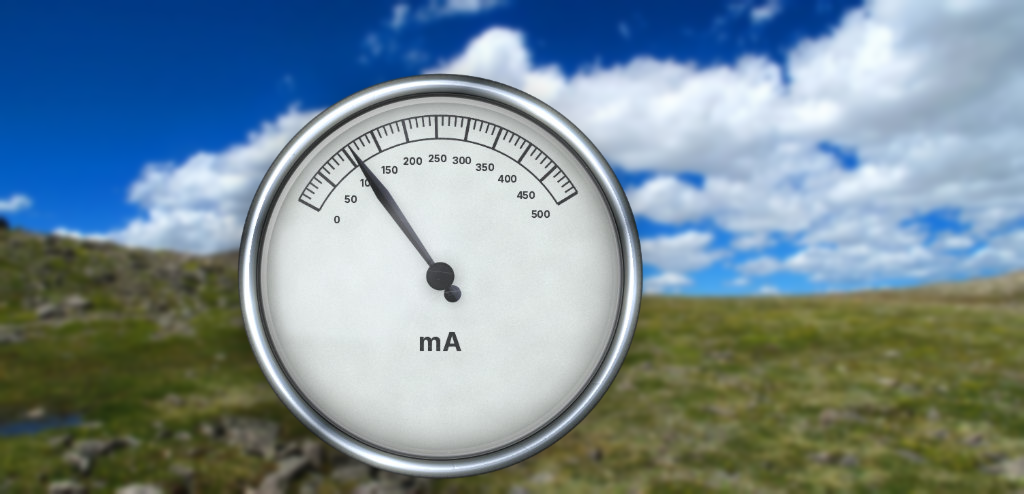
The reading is 110mA
